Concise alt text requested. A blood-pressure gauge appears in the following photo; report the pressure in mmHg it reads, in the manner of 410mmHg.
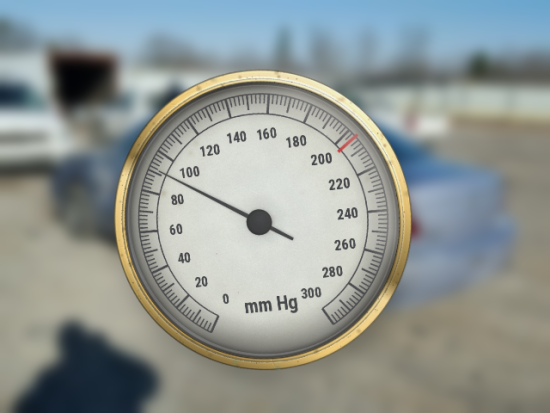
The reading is 92mmHg
